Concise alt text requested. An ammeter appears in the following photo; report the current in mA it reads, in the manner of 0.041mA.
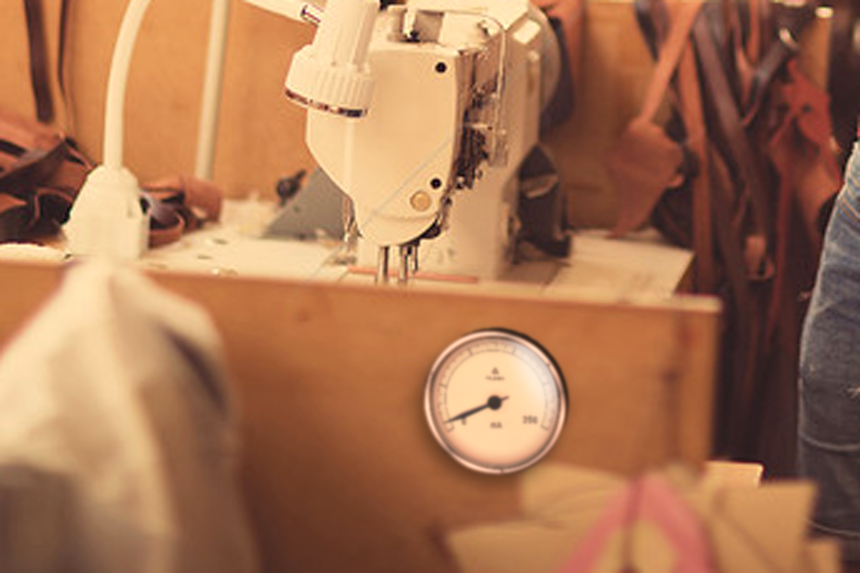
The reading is 10mA
